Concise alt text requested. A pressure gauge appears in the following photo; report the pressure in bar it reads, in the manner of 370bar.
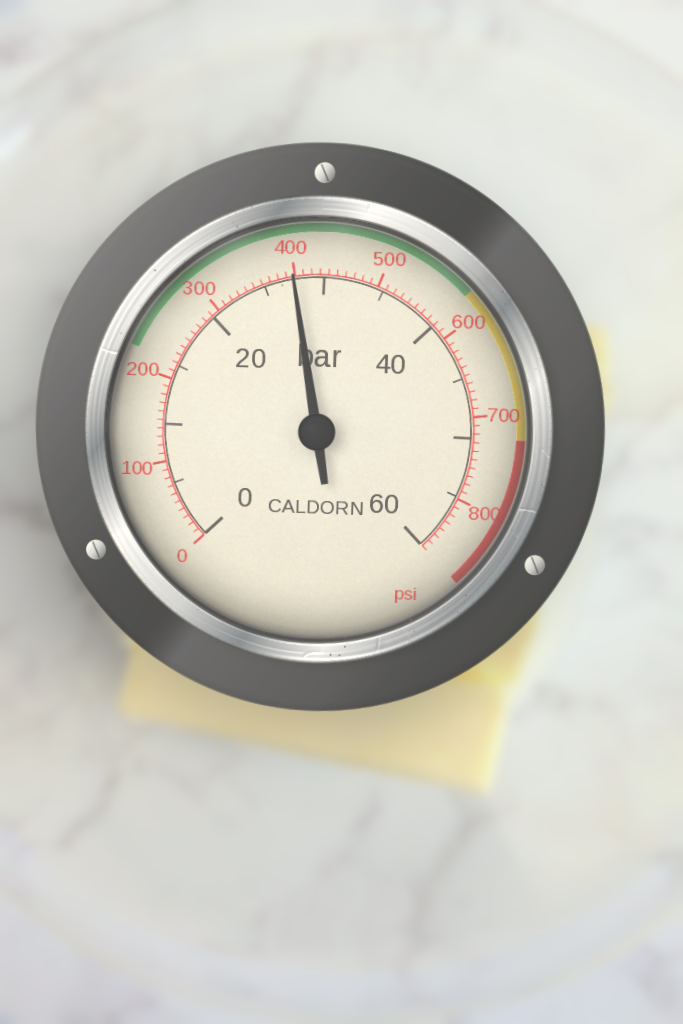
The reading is 27.5bar
